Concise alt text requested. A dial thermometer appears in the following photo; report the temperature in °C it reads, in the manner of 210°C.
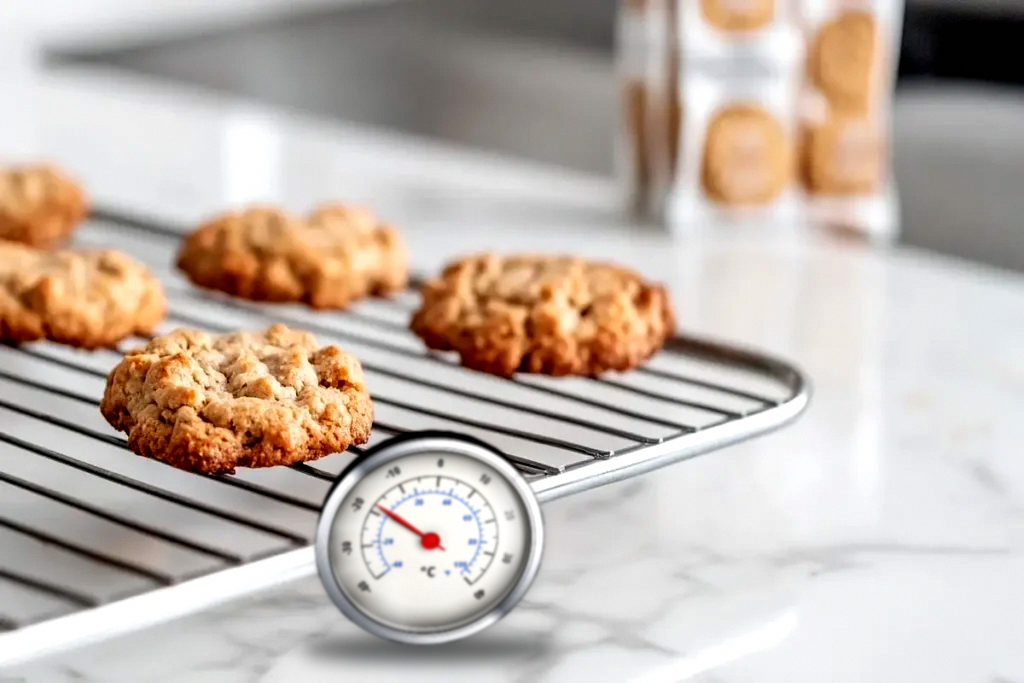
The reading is -17.5°C
